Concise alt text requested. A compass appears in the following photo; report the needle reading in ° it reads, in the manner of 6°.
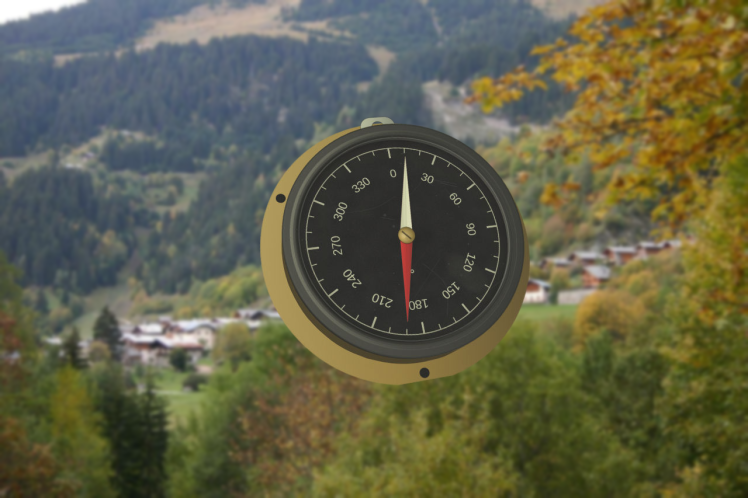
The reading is 190°
